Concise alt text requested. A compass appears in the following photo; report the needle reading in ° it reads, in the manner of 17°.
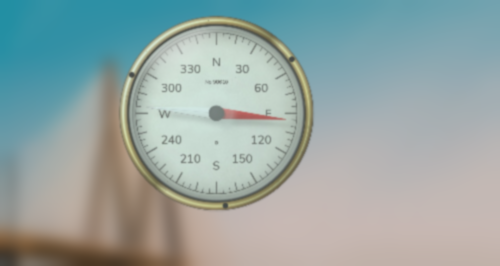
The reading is 95°
